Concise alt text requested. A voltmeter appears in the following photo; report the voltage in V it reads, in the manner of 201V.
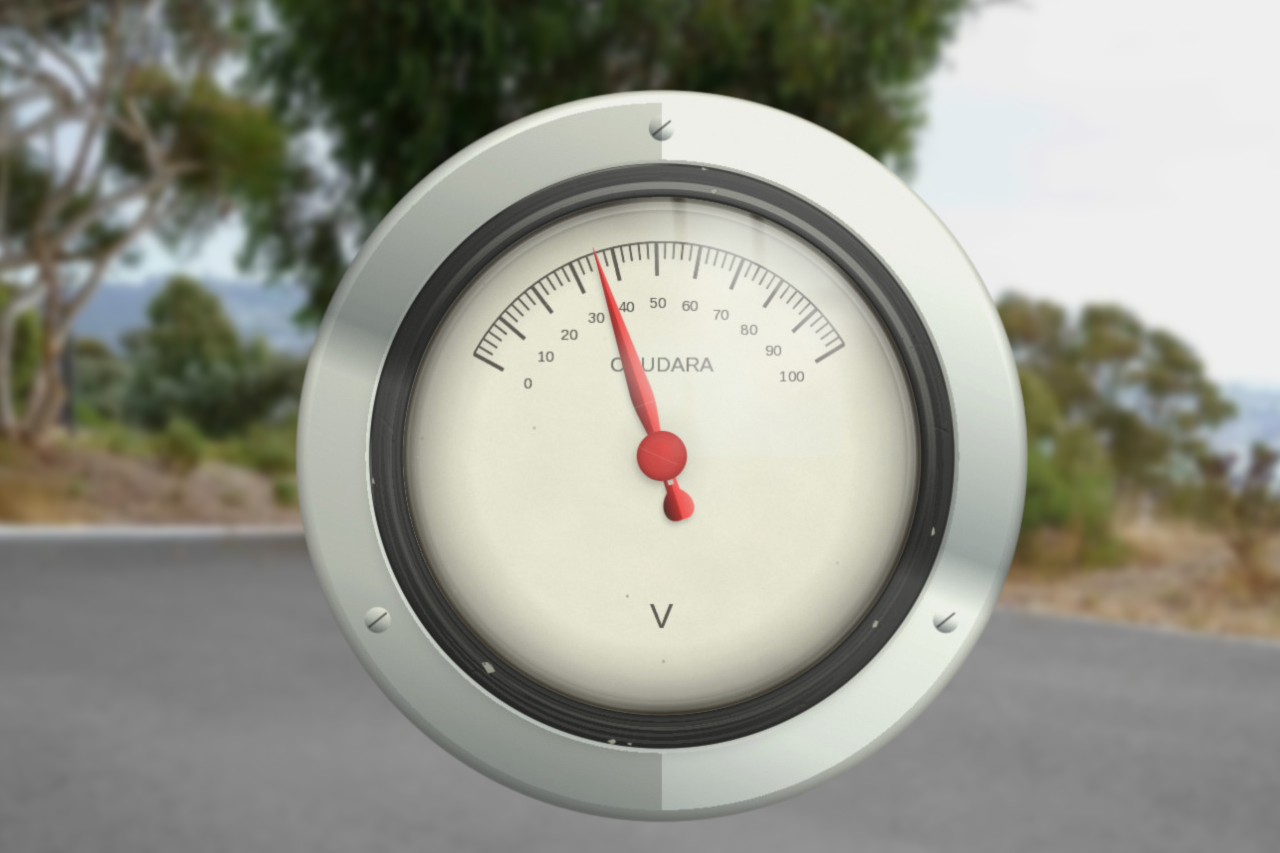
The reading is 36V
